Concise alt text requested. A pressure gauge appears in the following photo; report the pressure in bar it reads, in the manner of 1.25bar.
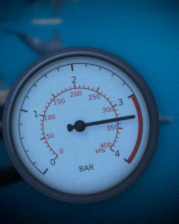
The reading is 3.3bar
